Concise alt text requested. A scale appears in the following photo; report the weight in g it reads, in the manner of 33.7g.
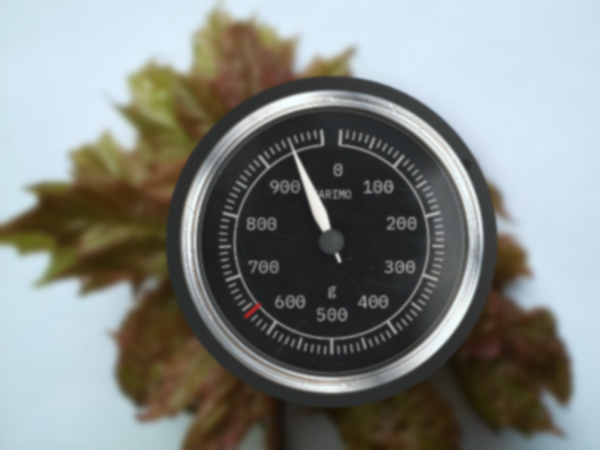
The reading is 950g
